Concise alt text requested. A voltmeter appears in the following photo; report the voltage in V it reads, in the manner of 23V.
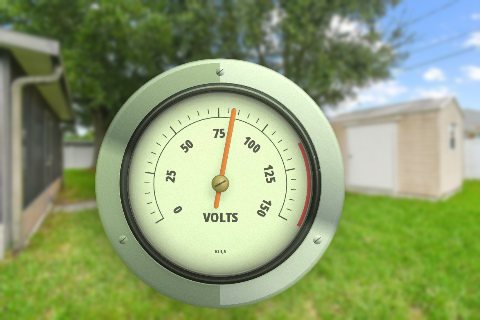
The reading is 82.5V
